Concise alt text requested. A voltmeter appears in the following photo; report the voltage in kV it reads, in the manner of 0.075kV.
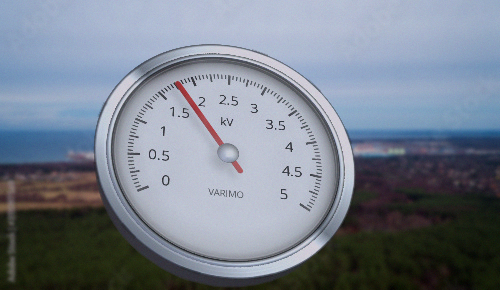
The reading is 1.75kV
